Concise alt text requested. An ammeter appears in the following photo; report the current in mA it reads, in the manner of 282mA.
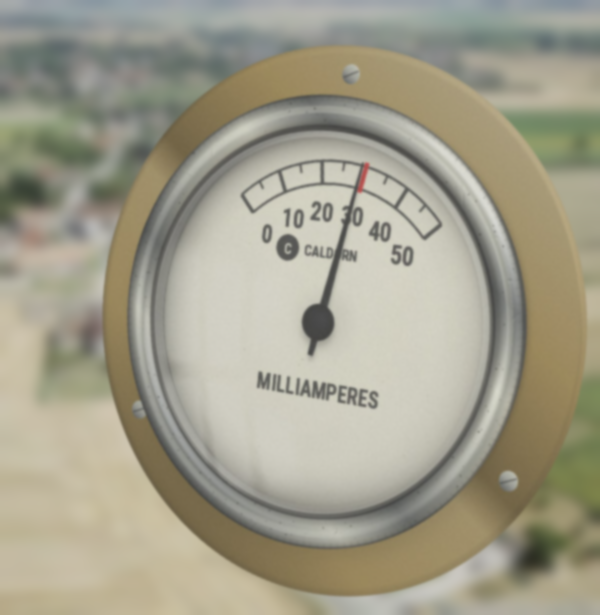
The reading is 30mA
